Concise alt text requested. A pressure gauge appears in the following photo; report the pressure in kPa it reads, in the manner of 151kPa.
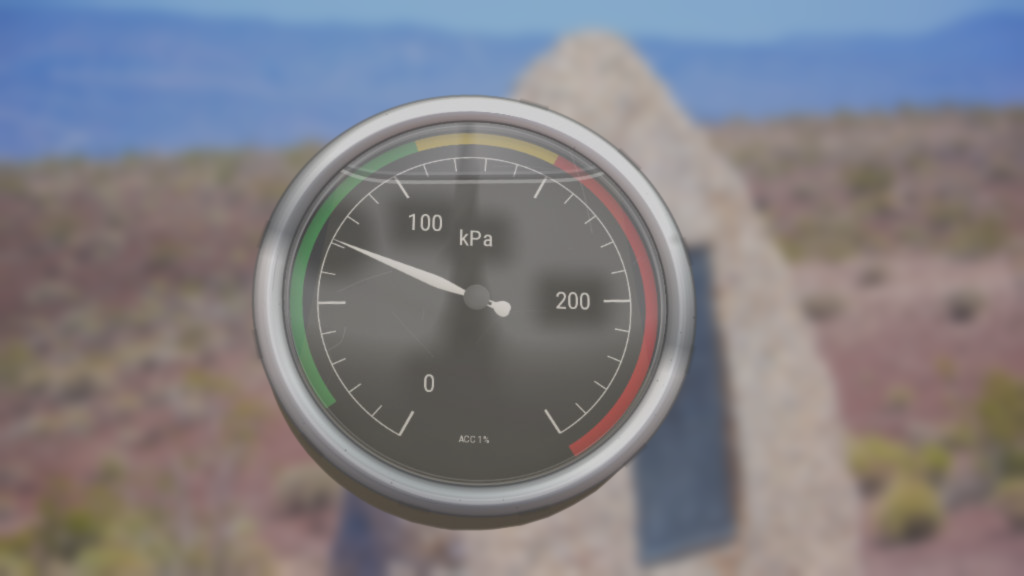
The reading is 70kPa
